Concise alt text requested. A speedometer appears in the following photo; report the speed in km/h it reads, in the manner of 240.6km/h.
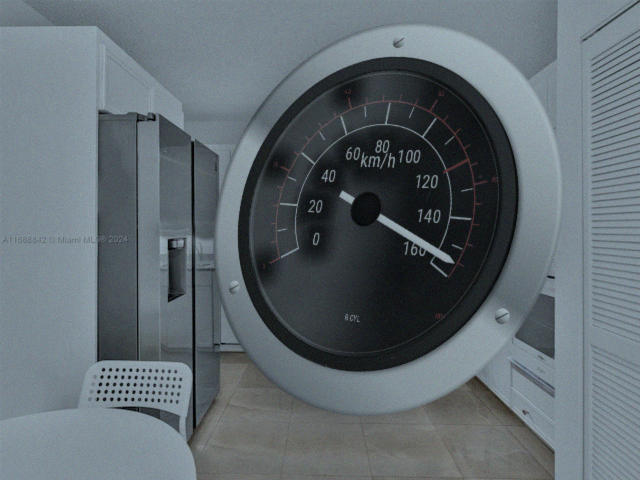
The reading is 155km/h
